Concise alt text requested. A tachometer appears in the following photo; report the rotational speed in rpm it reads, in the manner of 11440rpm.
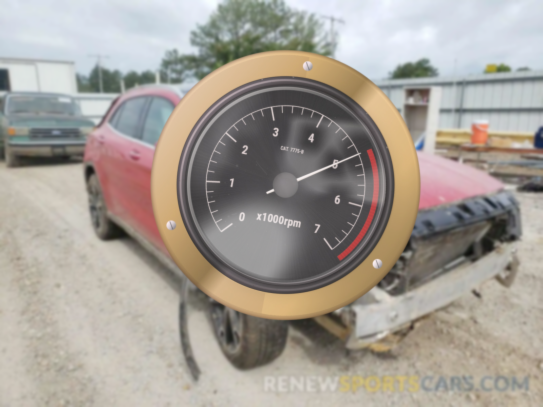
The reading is 5000rpm
